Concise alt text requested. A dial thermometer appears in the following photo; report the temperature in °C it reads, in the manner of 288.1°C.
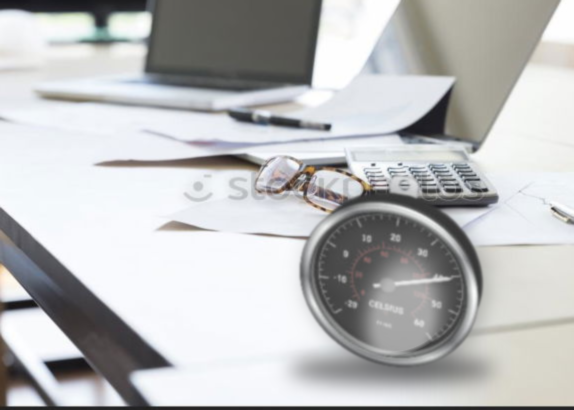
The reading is 40°C
